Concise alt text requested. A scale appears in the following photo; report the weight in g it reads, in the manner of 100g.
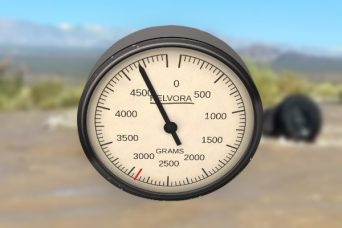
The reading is 4700g
